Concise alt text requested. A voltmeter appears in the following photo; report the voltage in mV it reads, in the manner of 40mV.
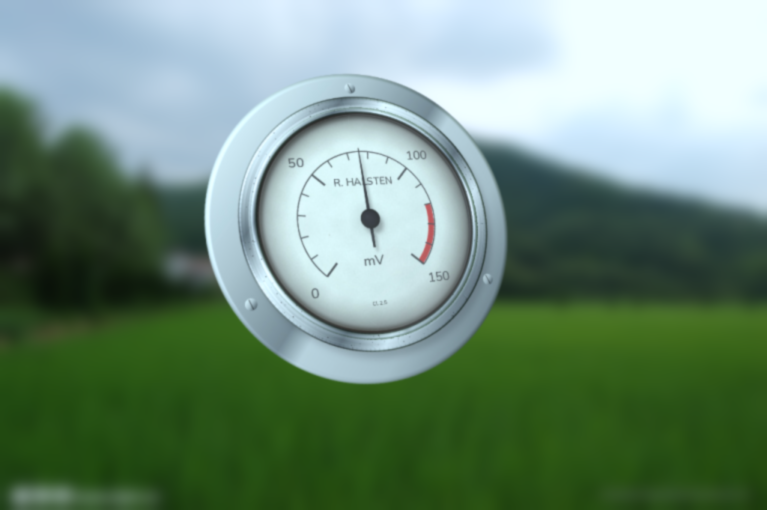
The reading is 75mV
